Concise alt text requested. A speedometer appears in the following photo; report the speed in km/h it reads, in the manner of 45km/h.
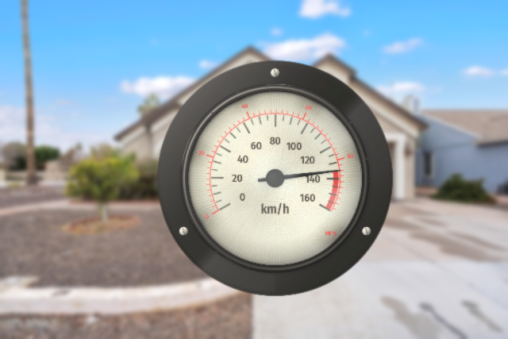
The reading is 135km/h
